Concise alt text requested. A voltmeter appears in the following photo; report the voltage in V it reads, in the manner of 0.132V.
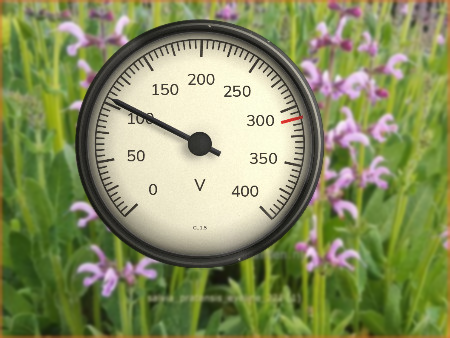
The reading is 105V
